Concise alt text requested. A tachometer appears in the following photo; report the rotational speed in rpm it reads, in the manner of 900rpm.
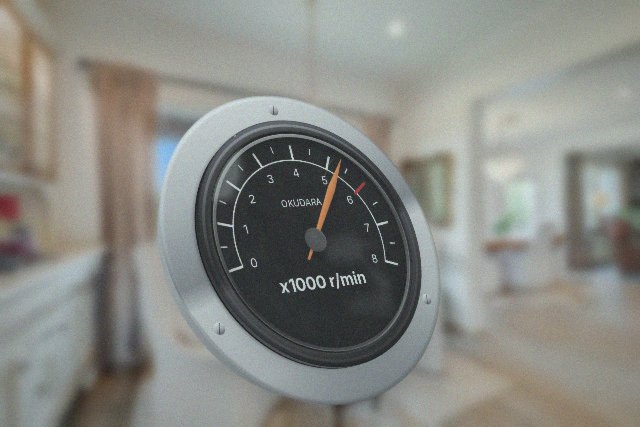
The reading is 5250rpm
